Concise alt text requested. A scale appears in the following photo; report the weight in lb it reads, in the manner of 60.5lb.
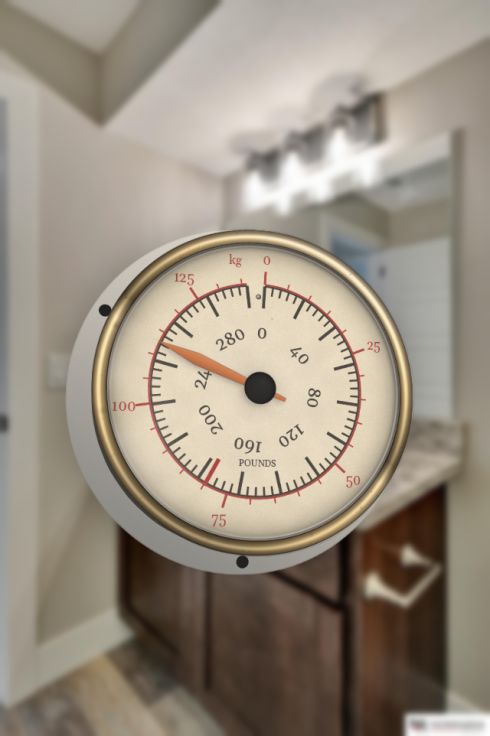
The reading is 248lb
